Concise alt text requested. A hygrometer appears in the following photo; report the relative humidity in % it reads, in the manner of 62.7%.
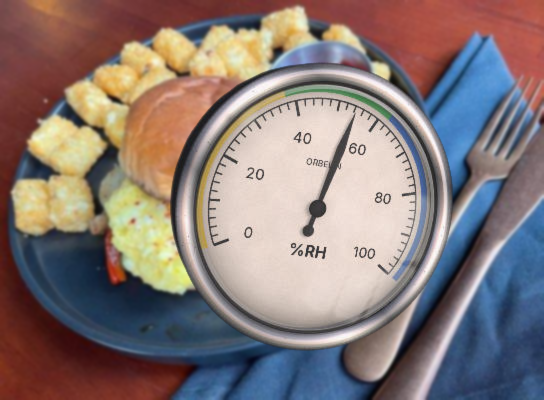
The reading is 54%
